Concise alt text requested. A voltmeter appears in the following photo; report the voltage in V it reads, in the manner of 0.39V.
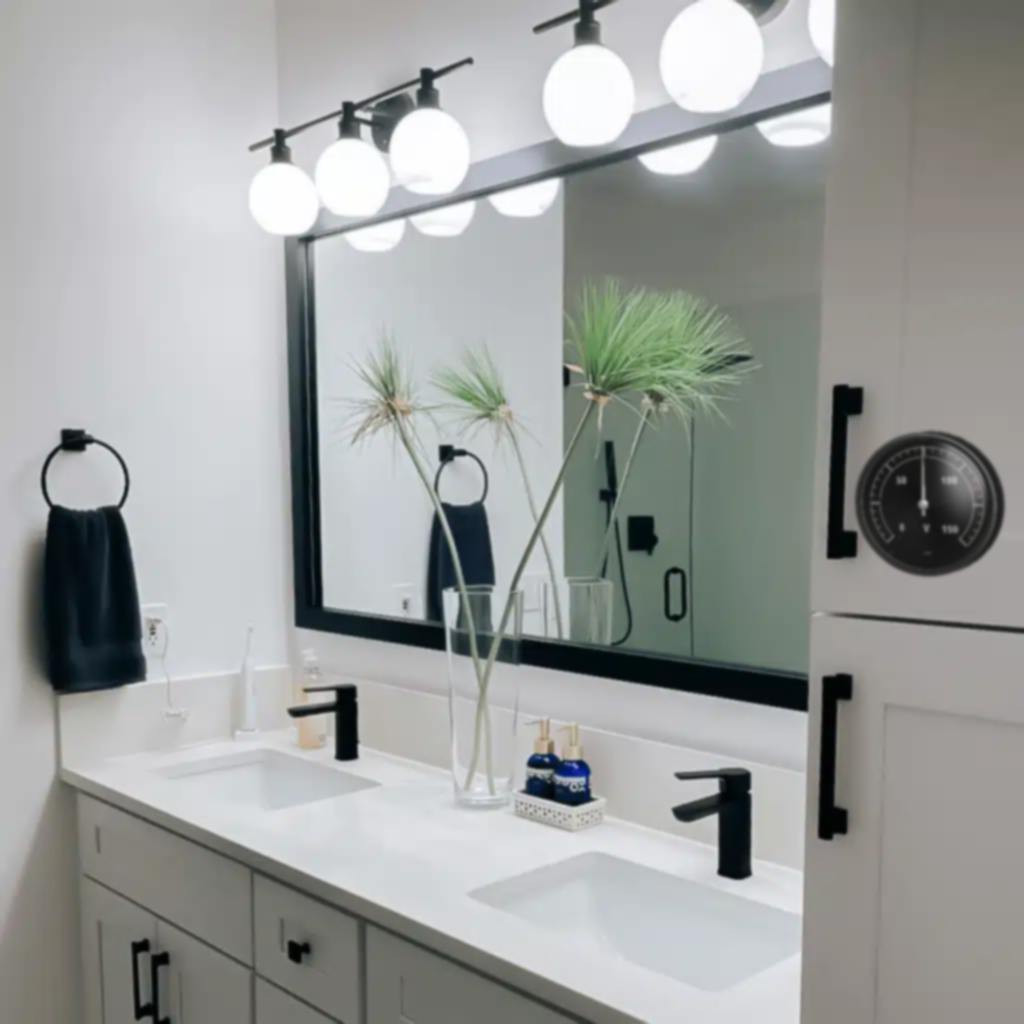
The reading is 75V
